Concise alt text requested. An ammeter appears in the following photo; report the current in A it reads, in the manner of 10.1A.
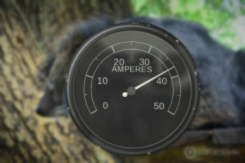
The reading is 37.5A
